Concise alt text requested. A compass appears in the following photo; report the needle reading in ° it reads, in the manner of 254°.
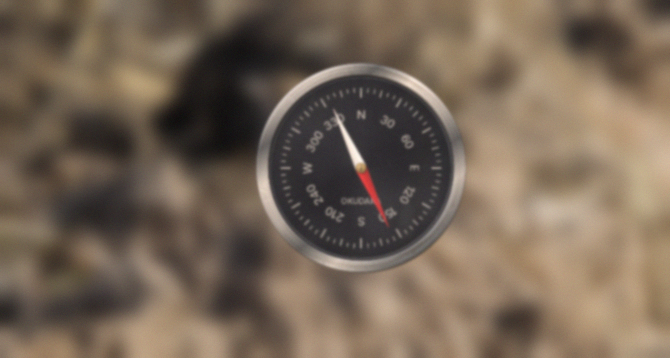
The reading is 155°
